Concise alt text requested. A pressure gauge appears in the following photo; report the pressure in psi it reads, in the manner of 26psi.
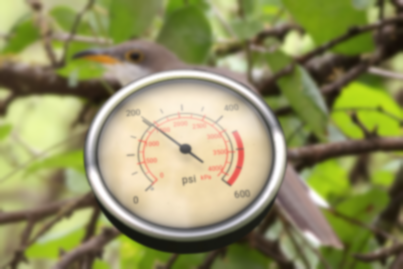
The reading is 200psi
